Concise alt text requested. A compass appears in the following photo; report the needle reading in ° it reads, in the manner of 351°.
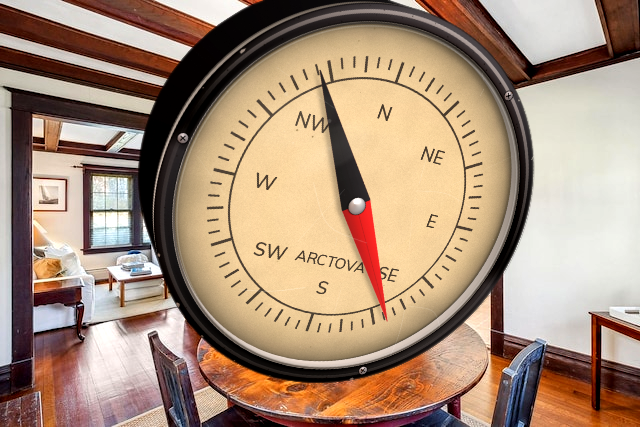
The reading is 145°
